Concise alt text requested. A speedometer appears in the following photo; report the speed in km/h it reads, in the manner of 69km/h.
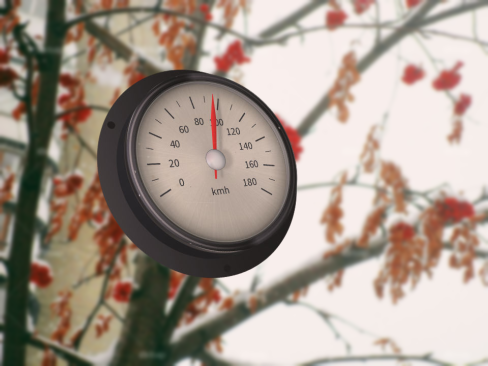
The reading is 95km/h
